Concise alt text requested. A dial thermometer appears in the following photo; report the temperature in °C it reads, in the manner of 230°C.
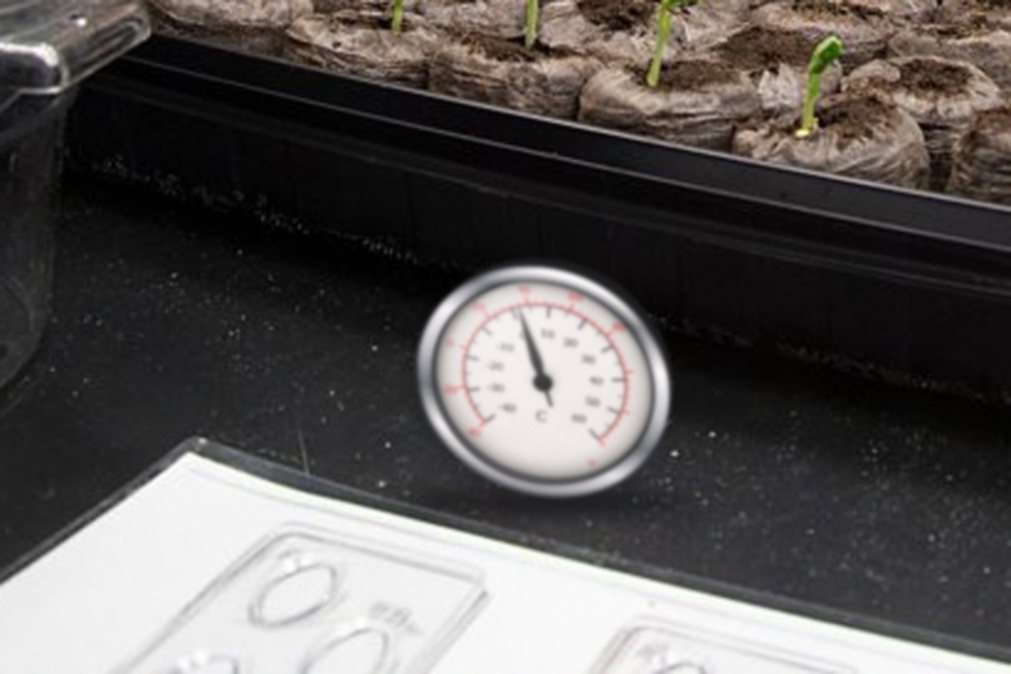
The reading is 2.5°C
